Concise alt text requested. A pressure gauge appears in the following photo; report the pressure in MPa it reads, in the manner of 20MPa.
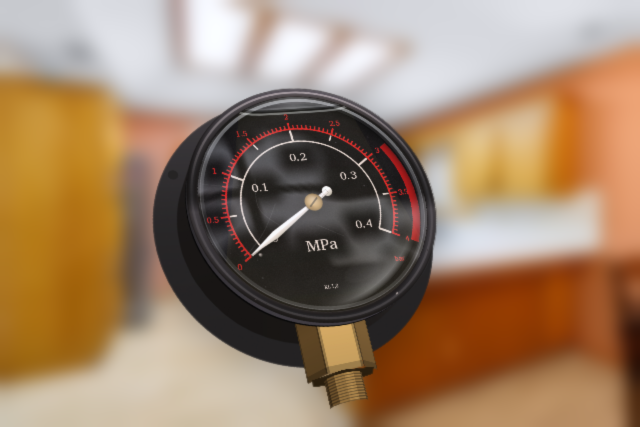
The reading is 0MPa
